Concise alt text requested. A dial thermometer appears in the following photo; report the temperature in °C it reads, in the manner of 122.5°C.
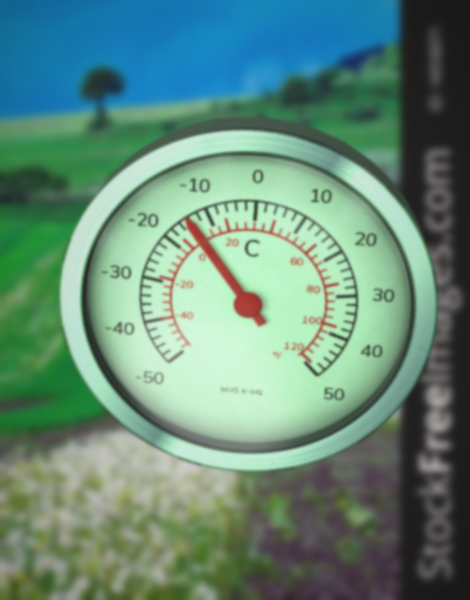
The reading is -14°C
